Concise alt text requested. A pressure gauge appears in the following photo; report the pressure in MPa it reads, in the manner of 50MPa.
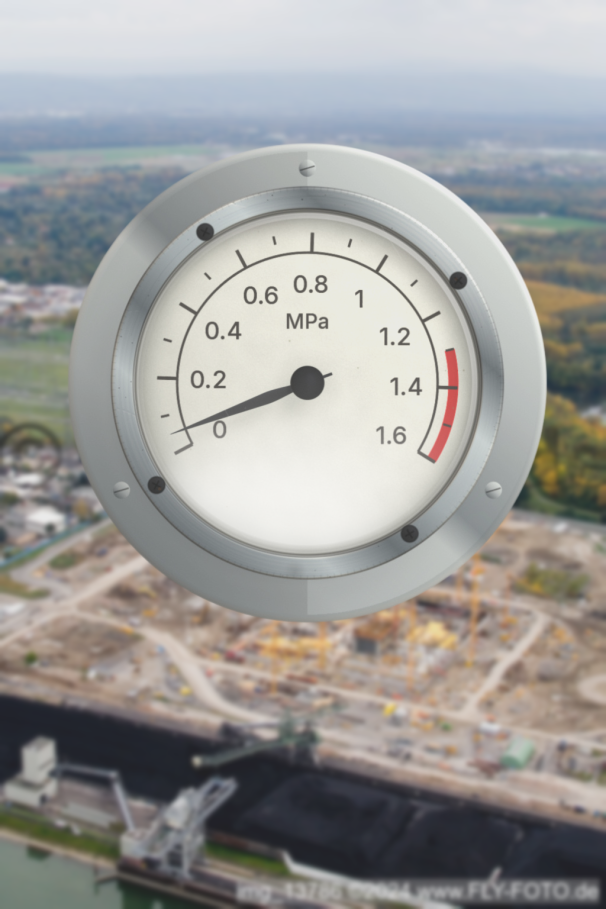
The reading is 0.05MPa
